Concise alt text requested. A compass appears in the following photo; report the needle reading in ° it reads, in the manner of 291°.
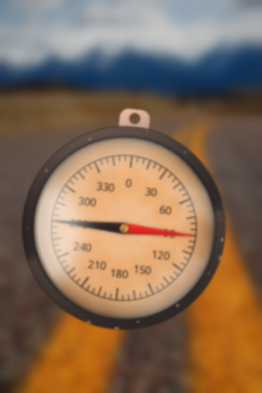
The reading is 90°
